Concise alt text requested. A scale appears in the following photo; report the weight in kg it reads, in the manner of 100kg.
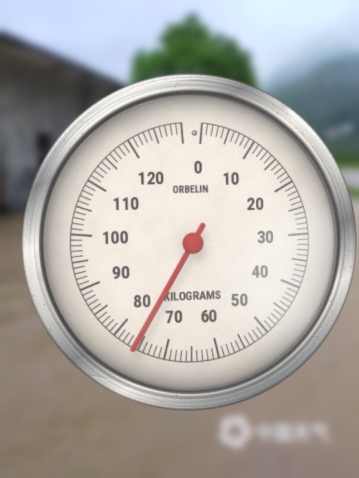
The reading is 76kg
